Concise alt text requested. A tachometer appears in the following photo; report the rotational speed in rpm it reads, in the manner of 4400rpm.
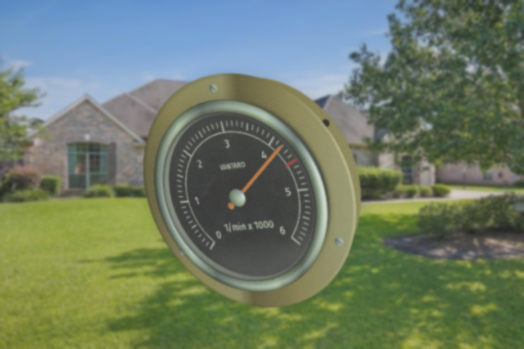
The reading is 4200rpm
